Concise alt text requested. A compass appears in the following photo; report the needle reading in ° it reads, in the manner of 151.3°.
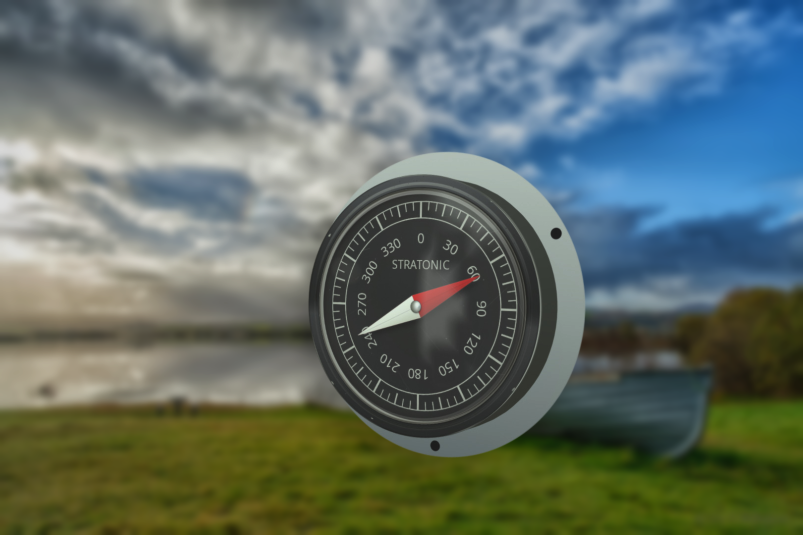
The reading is 65°
